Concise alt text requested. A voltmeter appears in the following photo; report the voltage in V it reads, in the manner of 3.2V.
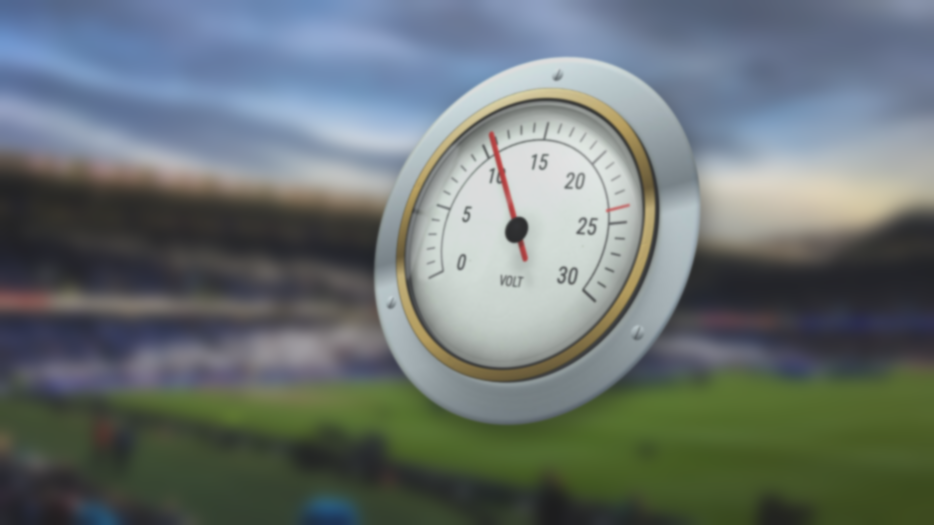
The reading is 11V
